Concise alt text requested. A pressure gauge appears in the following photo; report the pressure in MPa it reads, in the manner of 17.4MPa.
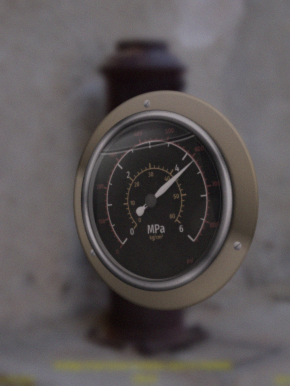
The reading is 4.25MPa
